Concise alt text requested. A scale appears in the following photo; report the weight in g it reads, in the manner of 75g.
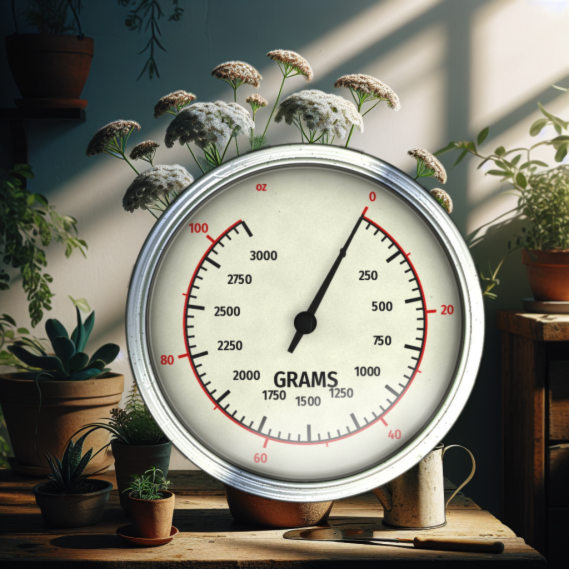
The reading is 0g
